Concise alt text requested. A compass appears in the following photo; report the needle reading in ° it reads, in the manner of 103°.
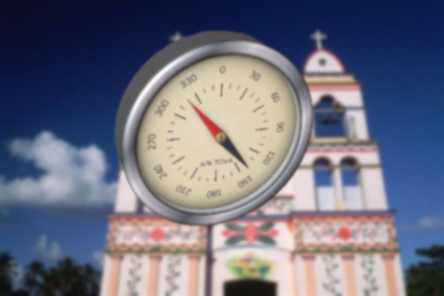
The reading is 320°
